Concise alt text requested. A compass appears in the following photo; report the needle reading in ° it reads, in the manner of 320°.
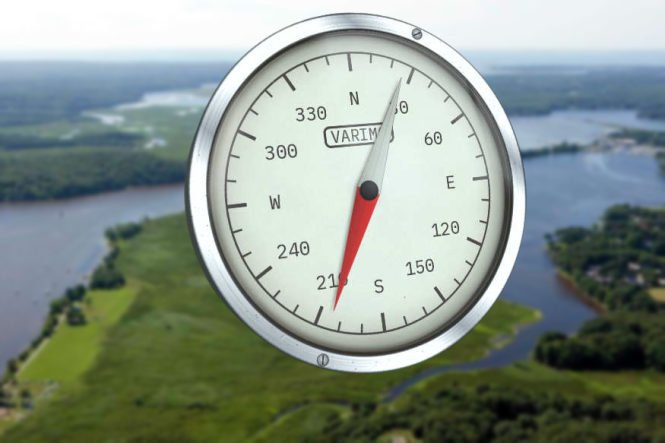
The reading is 205°
